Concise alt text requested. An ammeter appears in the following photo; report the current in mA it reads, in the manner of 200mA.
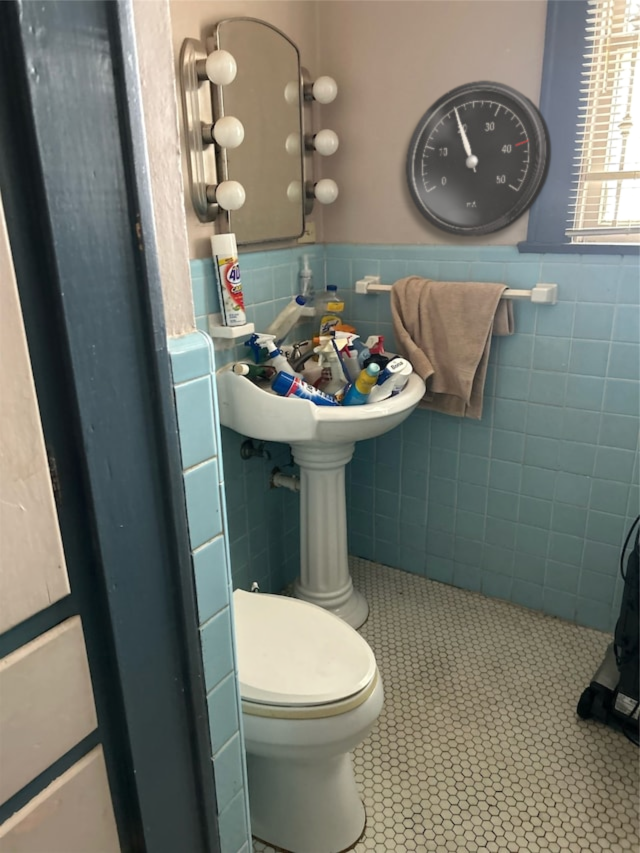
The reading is 20mA
